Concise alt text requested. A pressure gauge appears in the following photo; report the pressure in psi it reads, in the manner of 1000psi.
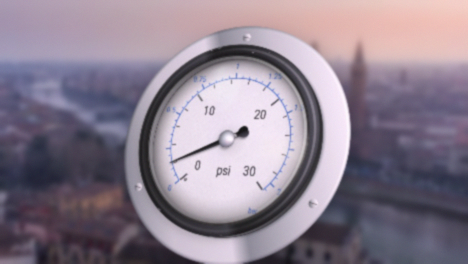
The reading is 2psi
